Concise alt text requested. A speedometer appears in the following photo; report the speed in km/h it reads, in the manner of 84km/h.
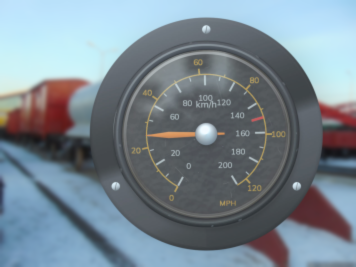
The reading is 40km/h
